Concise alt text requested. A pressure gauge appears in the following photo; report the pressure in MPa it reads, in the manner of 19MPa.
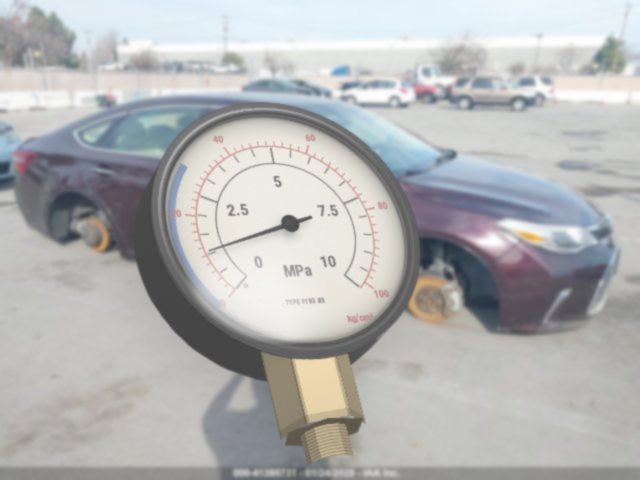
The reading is 1MPa
